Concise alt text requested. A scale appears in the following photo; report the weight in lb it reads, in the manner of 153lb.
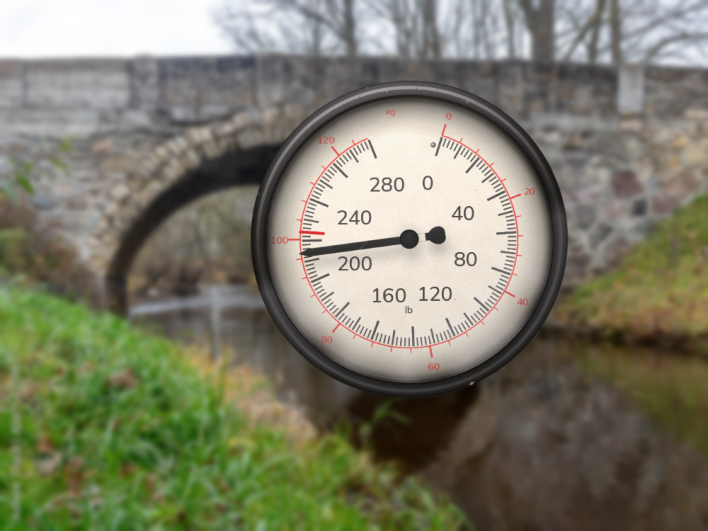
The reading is 214lb
